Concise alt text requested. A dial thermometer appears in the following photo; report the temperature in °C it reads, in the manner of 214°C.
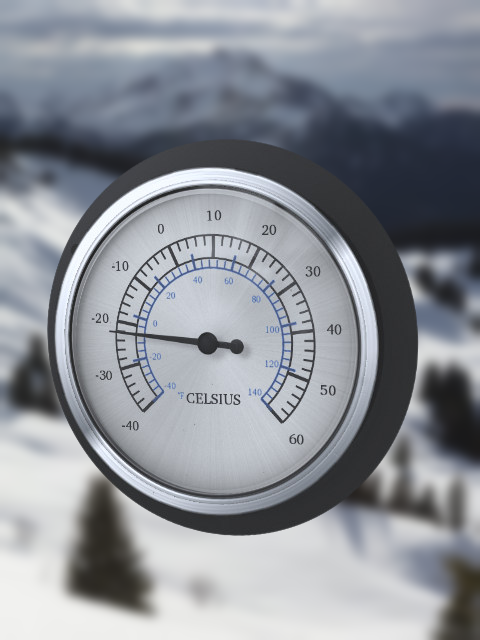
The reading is -22°C
